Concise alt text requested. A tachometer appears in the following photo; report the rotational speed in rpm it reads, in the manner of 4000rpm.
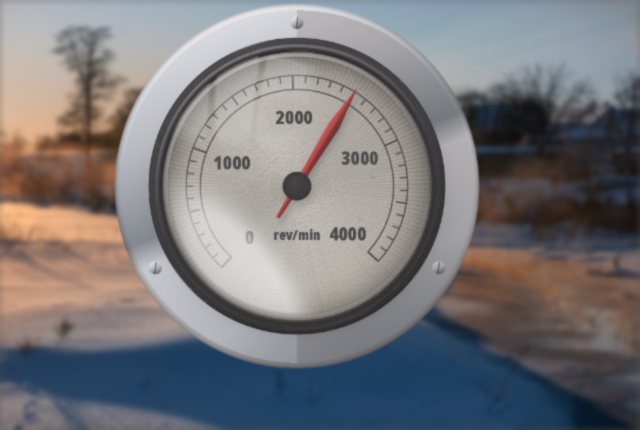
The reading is 2500rpm
